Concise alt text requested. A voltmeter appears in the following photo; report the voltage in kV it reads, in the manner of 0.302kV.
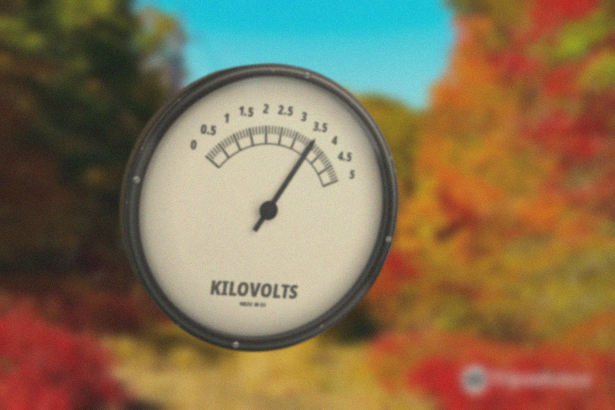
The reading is 3.5kV
